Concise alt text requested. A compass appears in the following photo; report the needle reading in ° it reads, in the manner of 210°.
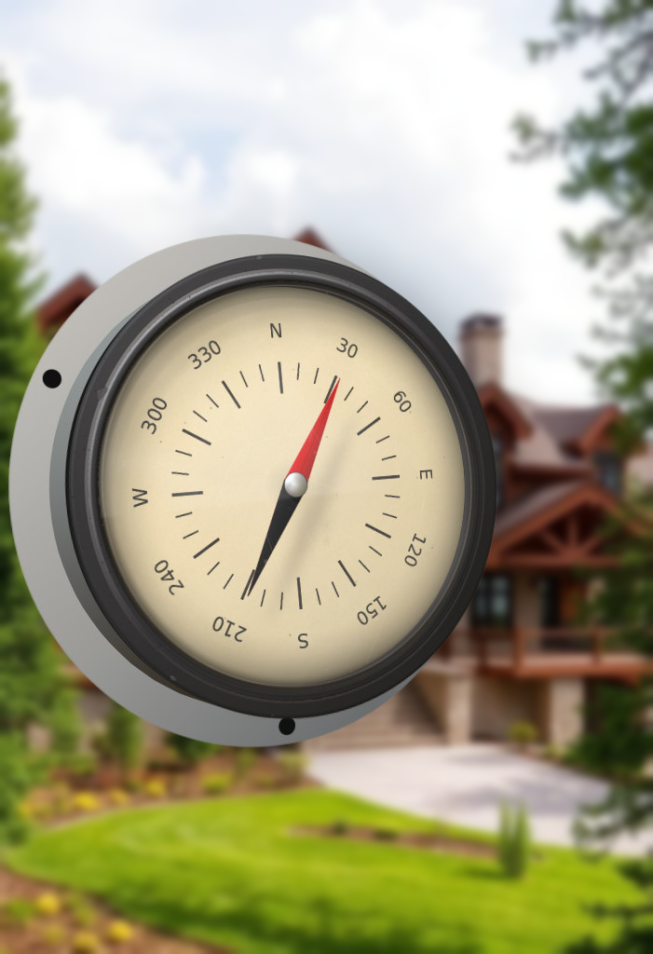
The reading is 30°
